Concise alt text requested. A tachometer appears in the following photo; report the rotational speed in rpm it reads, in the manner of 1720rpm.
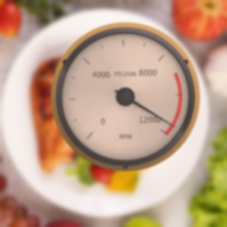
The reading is 11500rpm
